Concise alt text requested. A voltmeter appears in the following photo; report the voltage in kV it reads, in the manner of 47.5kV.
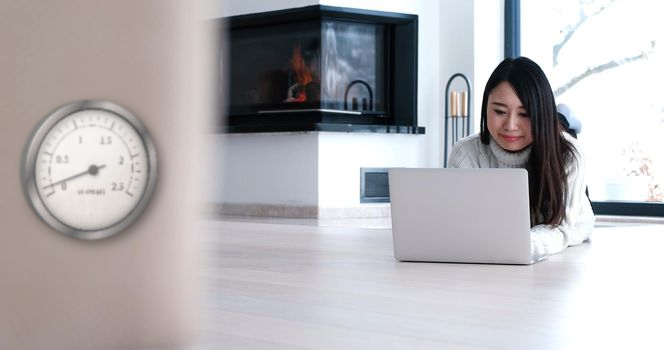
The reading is 0.1kV
